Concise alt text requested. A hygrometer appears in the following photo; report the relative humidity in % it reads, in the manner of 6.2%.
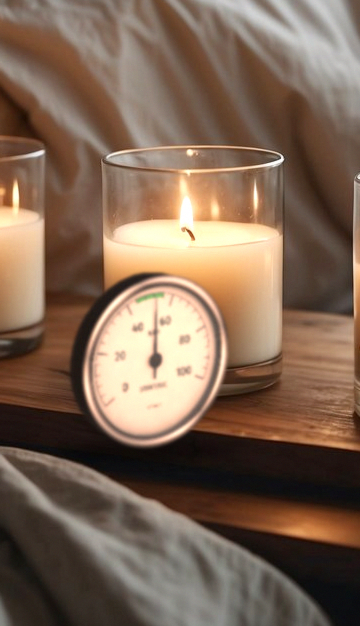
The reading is 52%
